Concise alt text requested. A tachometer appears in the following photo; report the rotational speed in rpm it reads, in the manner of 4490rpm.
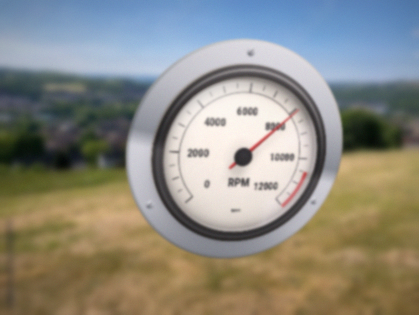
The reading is 8000rpm
